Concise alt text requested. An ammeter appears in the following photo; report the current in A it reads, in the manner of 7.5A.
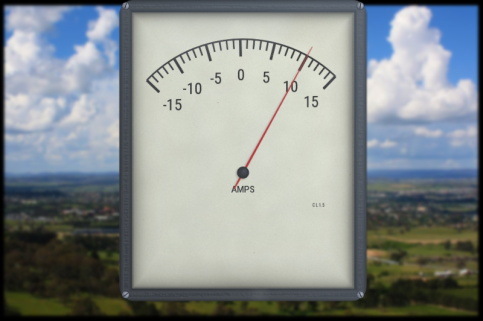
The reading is 10A
